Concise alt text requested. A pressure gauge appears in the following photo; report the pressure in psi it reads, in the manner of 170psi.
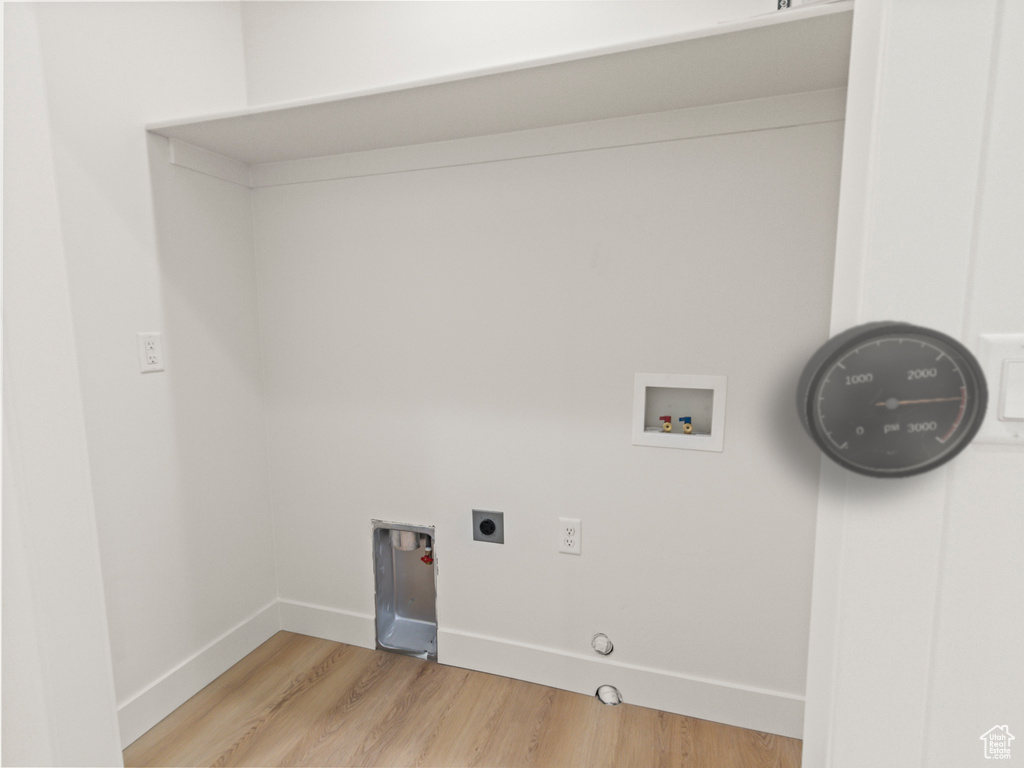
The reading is 2500psi
